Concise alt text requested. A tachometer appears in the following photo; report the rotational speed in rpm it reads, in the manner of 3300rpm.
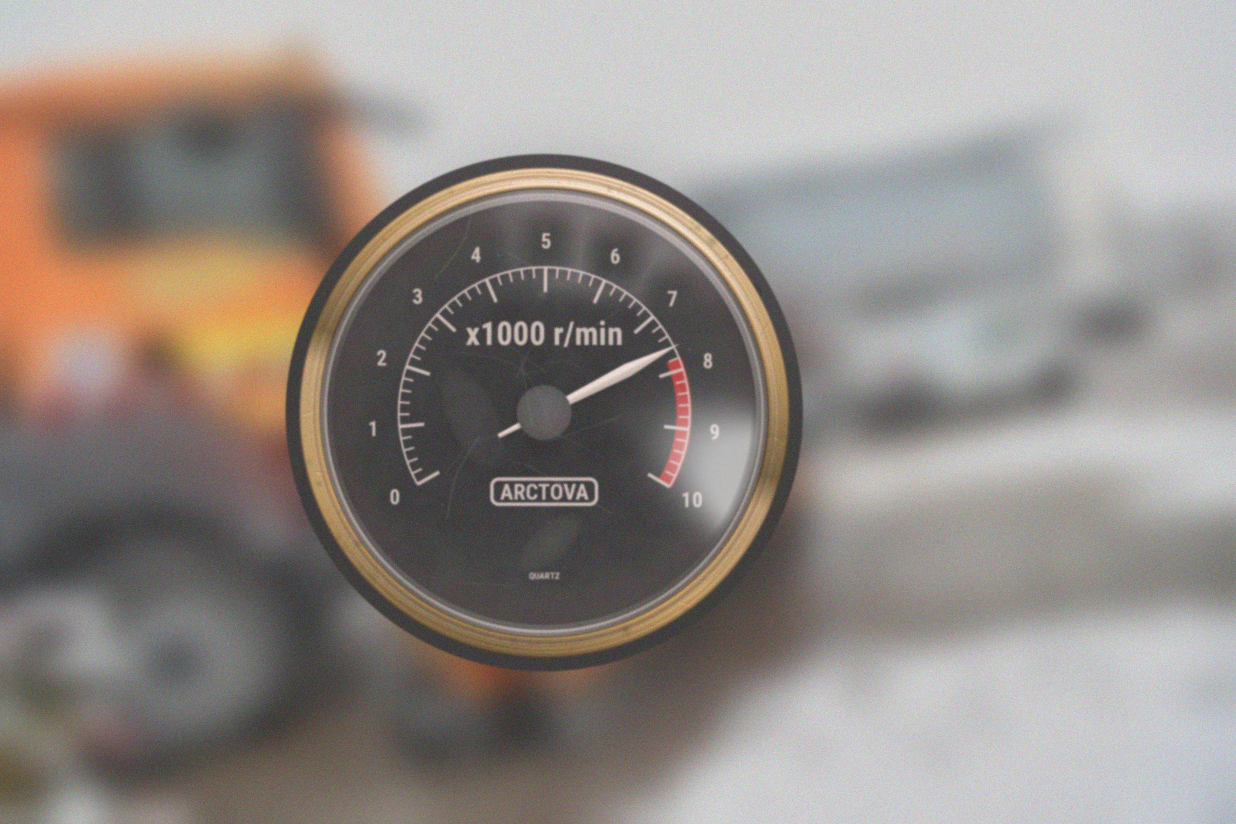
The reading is 7600rpm
